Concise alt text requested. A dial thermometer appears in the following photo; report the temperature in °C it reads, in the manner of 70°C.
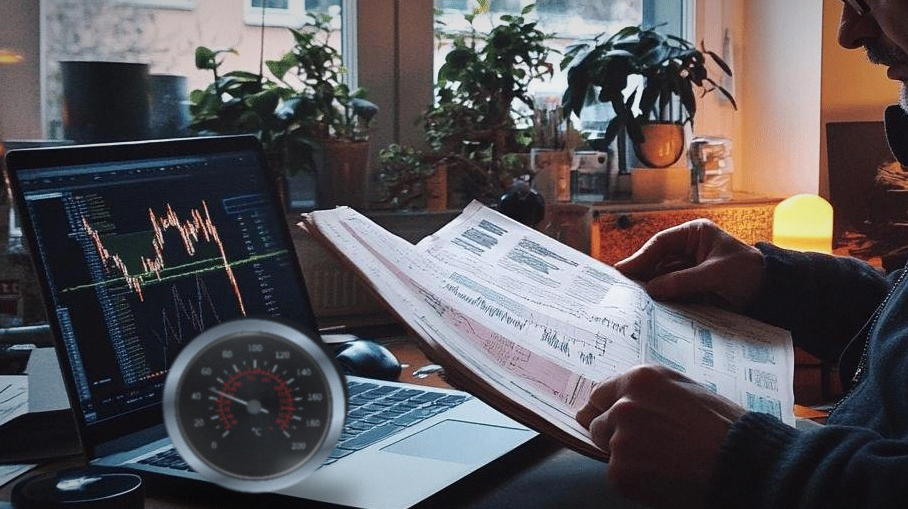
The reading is 50°C
